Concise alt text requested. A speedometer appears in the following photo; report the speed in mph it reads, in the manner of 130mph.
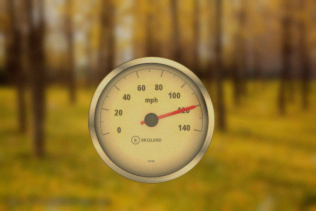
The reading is 120mph
